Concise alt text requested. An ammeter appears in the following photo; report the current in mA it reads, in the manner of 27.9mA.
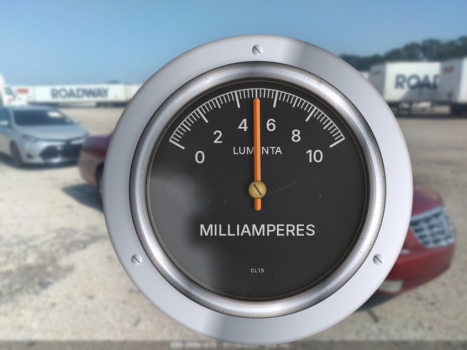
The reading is 5mA
